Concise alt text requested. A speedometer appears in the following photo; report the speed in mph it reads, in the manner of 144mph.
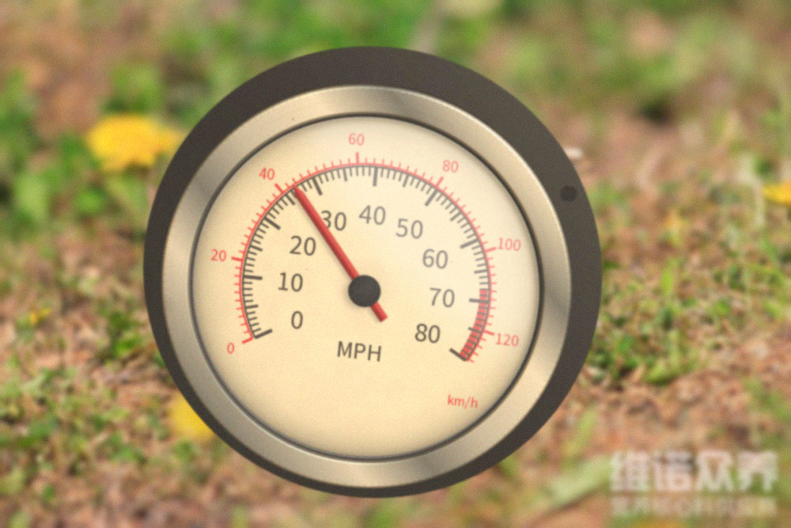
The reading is 27mph
